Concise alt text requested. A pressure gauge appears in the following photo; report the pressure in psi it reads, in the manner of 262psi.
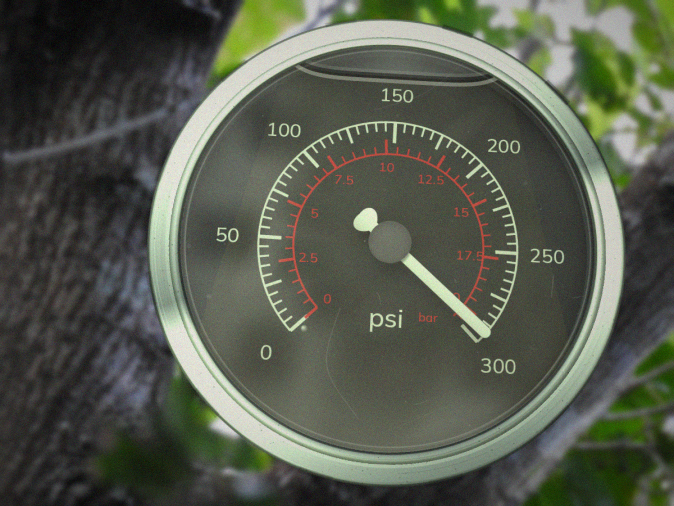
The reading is 295psi
